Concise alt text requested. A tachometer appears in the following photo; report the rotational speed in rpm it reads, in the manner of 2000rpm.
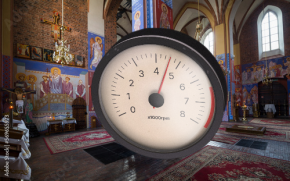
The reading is 4600rpm
